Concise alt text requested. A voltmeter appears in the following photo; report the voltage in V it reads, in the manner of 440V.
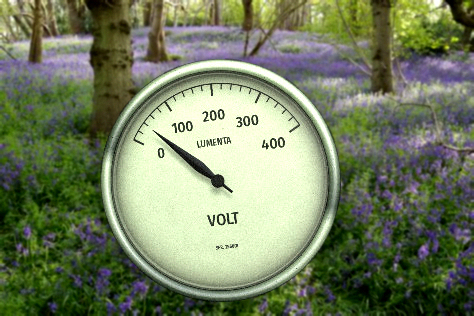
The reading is 40V
